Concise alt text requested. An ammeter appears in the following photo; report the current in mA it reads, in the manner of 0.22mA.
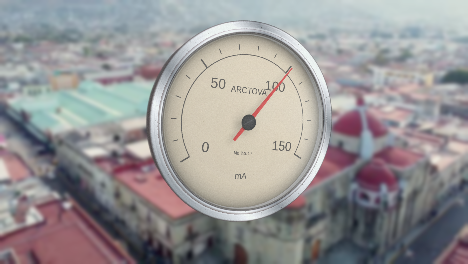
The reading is 100mA
